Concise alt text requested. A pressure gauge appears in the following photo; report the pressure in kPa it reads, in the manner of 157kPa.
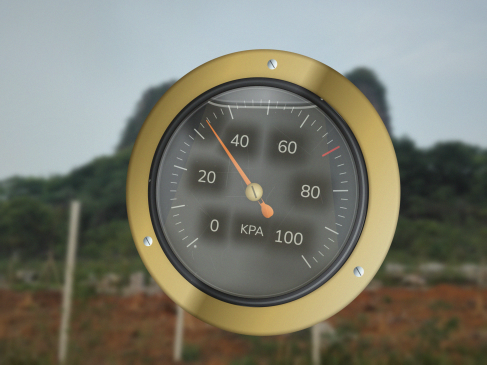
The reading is 34kPa
